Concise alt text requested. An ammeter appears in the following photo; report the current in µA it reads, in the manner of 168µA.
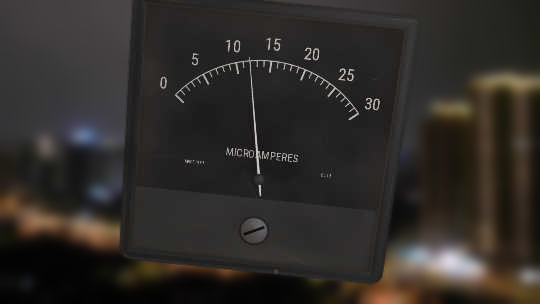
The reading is 12µA
